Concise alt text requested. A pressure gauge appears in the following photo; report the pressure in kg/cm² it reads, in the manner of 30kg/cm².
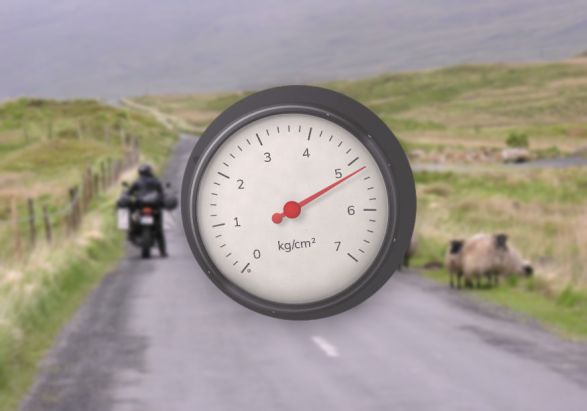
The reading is 5.2kg/cm²
